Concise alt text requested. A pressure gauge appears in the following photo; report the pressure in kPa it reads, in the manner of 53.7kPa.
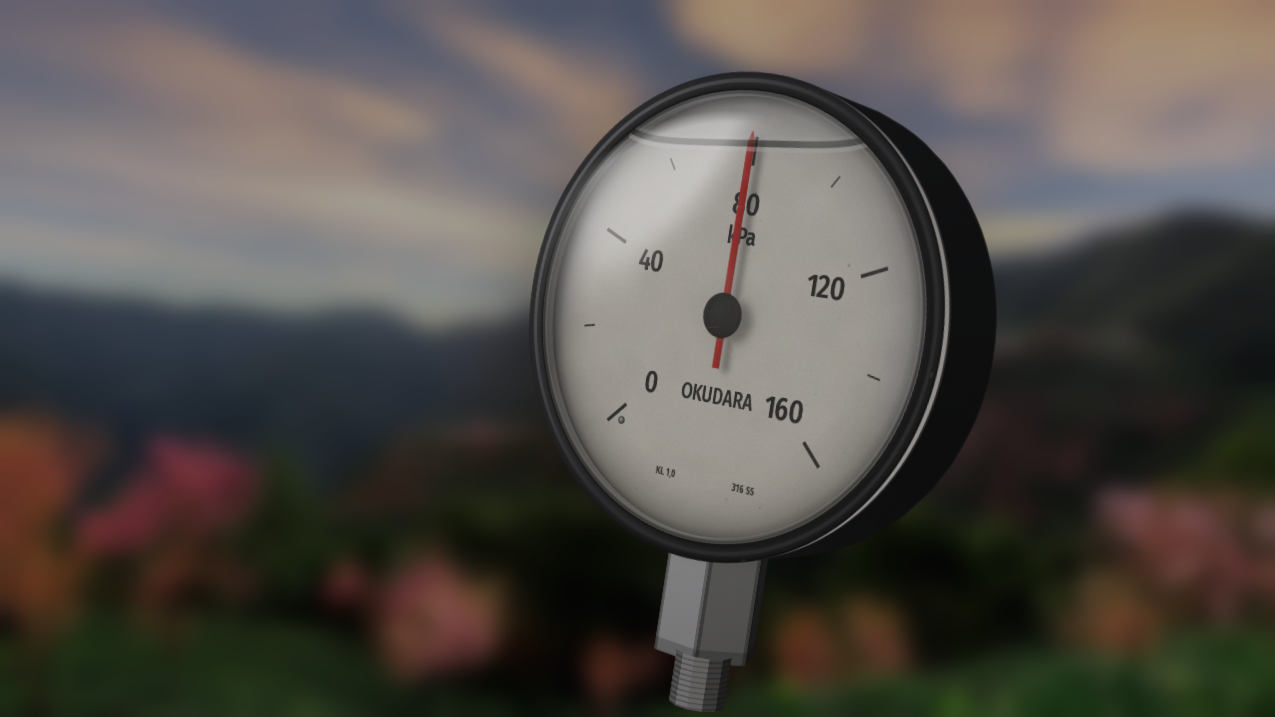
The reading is 80kPa
